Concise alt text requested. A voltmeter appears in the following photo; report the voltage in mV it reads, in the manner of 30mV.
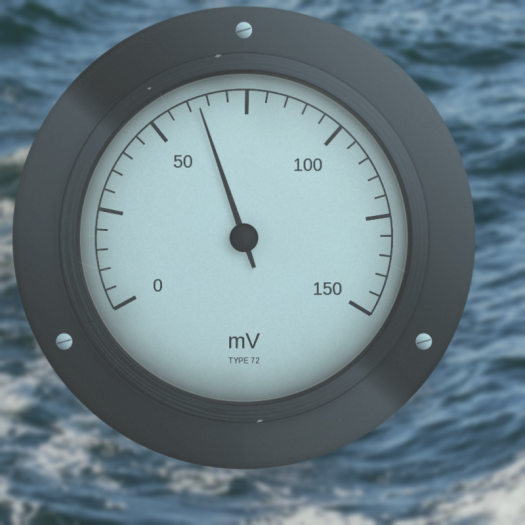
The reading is 62.5mV
